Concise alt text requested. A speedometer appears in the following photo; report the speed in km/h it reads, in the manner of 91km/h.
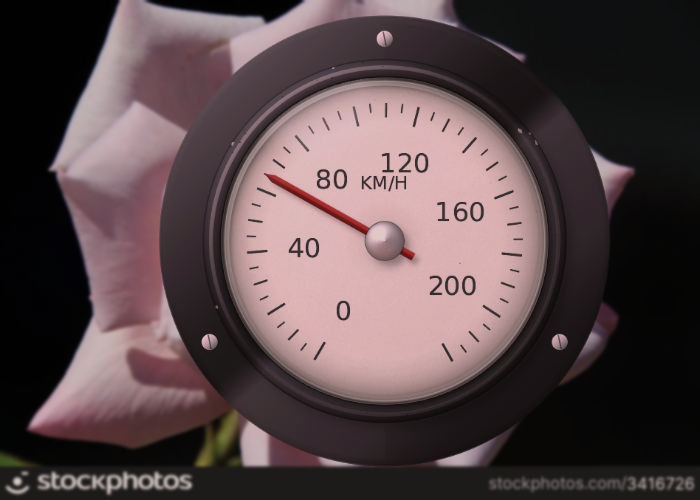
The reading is 65km/h
